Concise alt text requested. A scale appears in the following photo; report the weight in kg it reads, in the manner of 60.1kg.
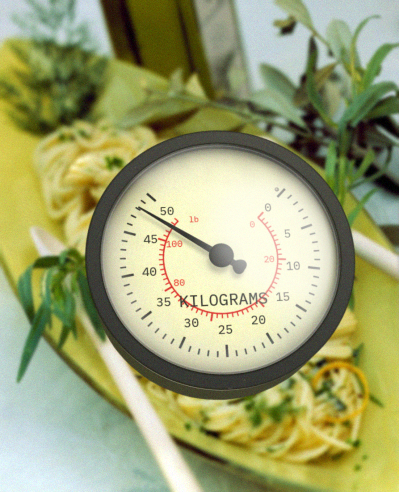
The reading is 48kg
